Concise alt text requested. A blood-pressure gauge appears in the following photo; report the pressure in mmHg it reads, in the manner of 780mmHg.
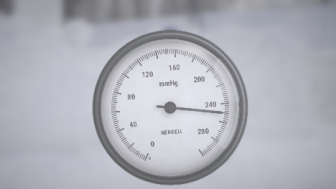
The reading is 250mmHg
